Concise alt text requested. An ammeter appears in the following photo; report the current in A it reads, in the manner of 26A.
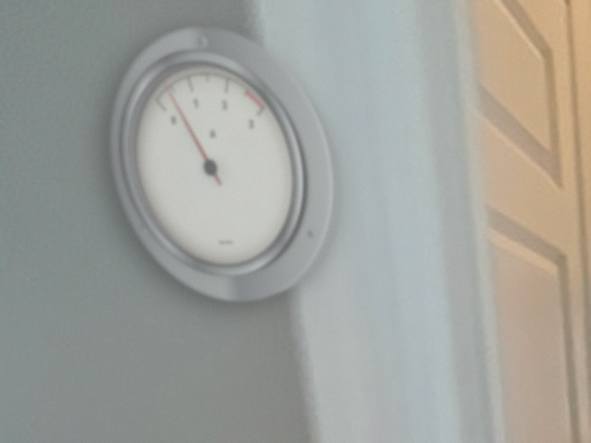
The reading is 0.5A
